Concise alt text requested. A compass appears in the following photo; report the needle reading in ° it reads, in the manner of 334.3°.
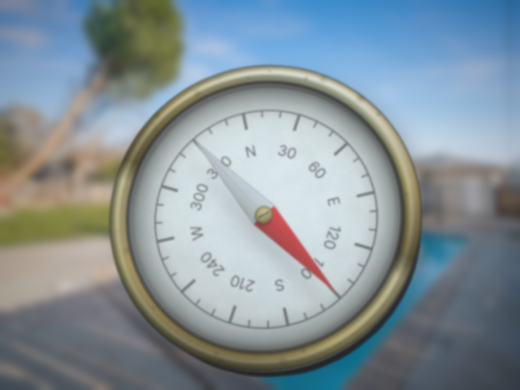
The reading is 150°
